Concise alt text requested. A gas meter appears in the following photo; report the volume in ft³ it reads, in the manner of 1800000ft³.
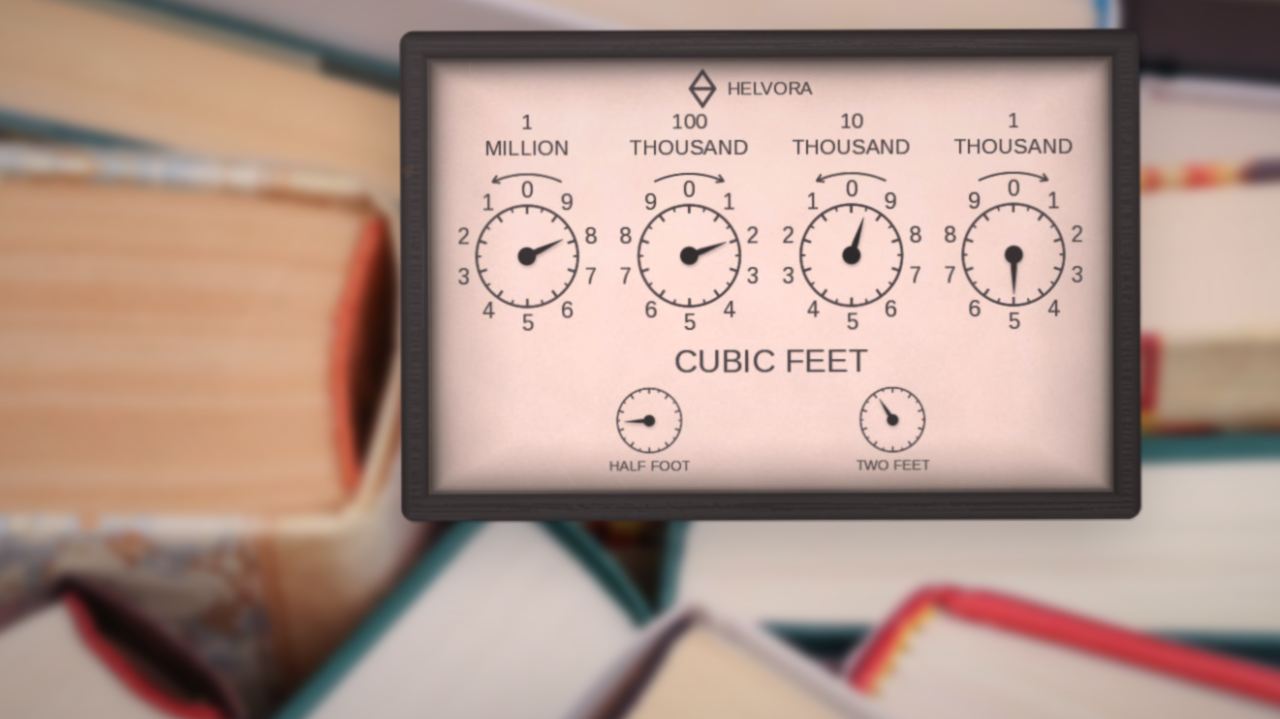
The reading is 819500ft³
